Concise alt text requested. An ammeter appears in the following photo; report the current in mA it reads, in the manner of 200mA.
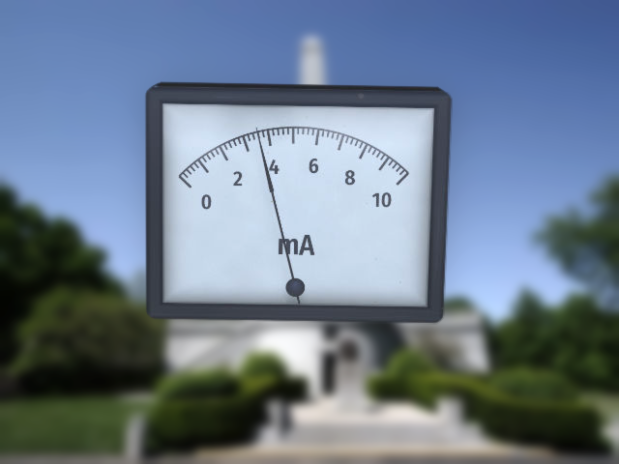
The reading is 3.6mA
